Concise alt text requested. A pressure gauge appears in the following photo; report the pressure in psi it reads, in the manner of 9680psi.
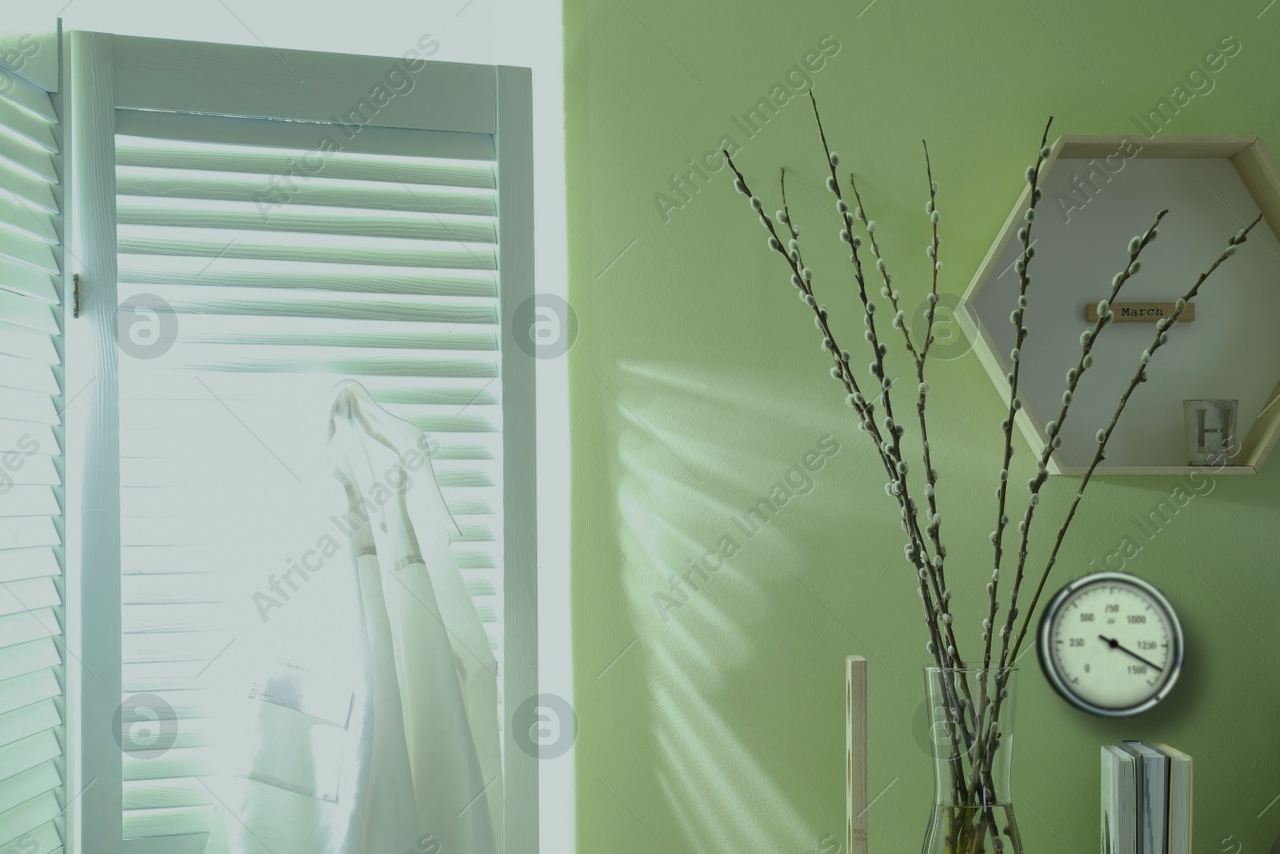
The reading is 1400psi
